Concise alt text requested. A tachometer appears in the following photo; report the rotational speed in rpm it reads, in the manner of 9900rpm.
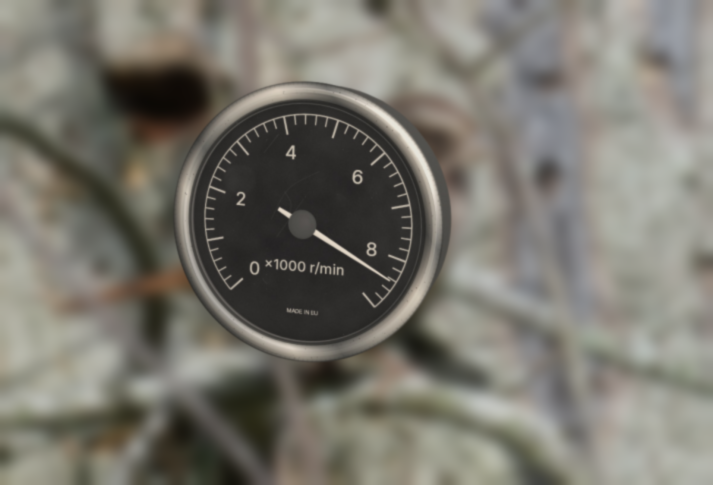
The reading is 8400rpm
